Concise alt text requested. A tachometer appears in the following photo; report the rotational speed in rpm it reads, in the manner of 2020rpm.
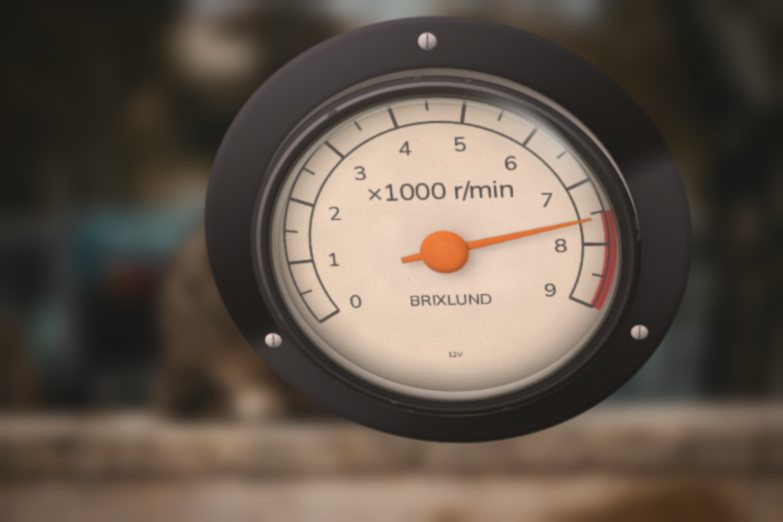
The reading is 7500rpm
